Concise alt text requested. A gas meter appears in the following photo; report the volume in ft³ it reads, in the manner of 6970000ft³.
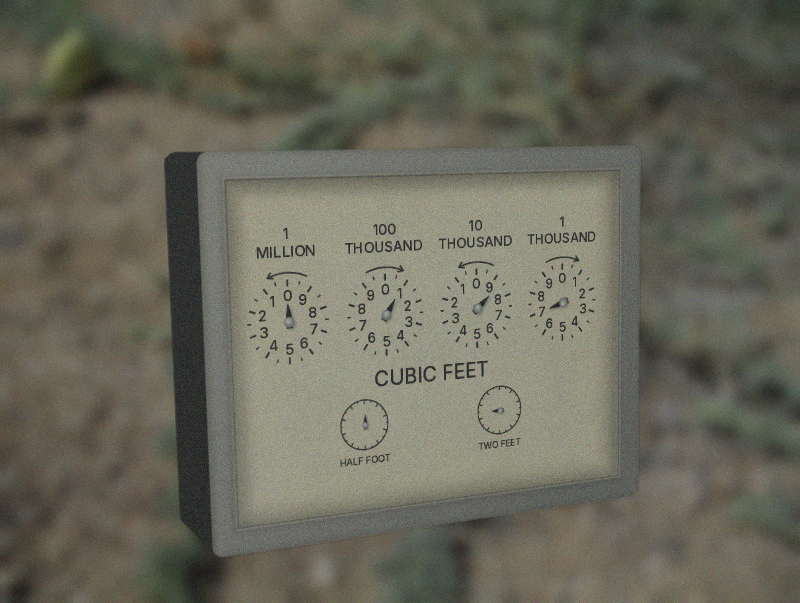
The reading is 8700ft³
